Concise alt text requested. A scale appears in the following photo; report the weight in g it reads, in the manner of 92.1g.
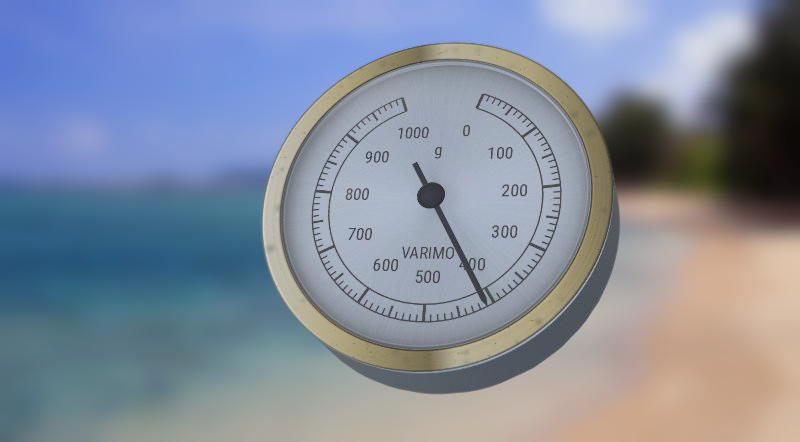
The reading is 410g
